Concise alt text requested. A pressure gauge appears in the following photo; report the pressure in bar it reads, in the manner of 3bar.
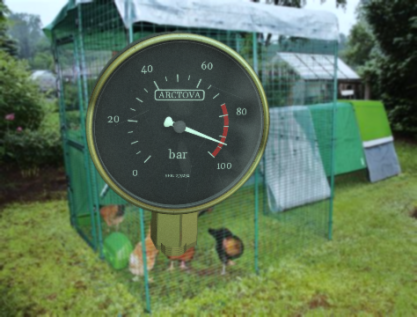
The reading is 92.5bar
